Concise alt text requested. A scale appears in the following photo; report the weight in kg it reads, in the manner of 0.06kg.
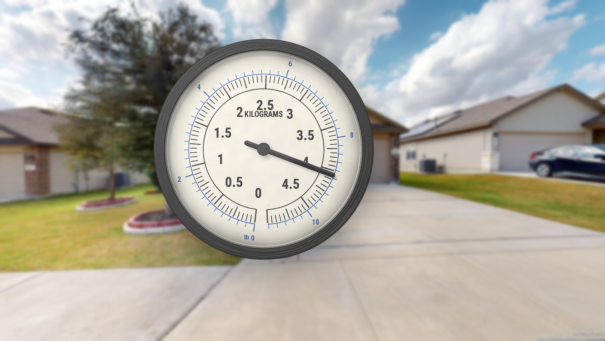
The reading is 4.05kg
